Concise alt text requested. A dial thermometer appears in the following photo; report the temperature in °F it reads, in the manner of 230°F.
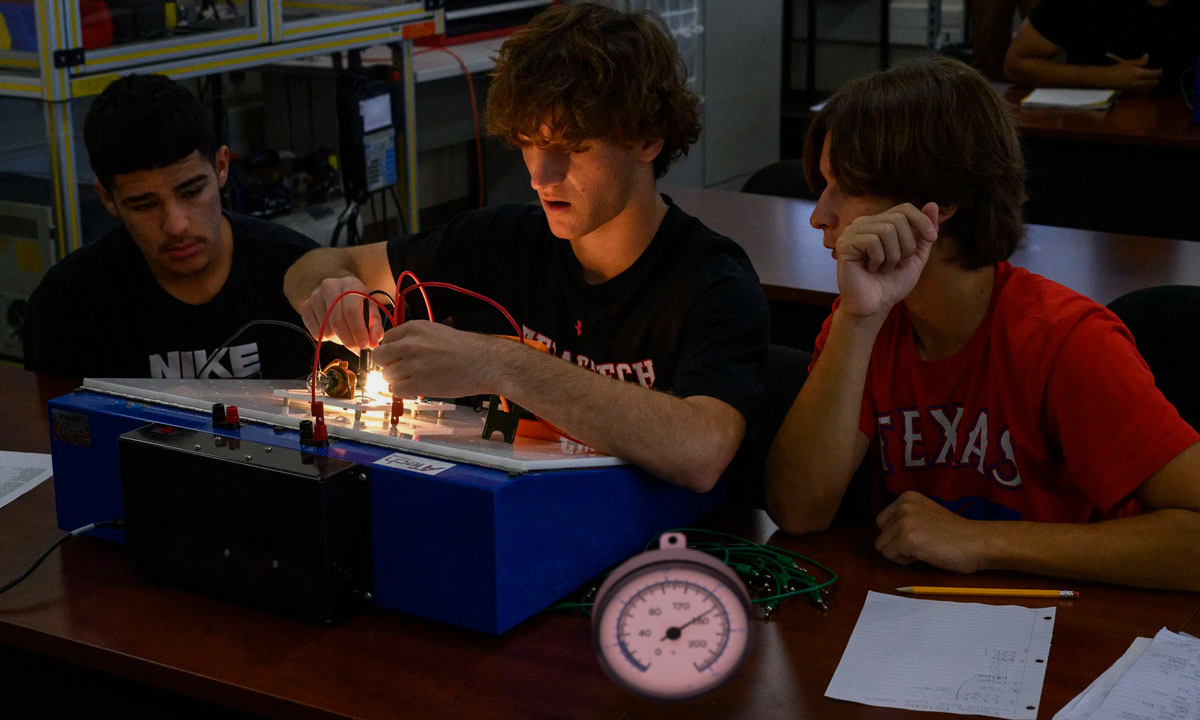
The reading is 150°F
